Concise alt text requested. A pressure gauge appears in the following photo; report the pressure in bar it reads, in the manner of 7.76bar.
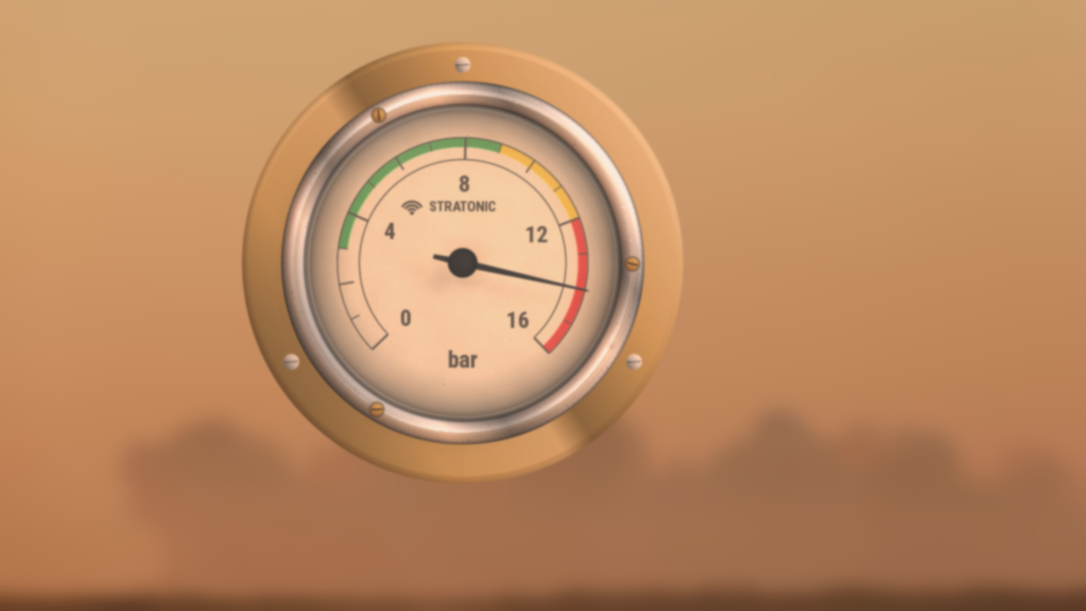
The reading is 14bar
